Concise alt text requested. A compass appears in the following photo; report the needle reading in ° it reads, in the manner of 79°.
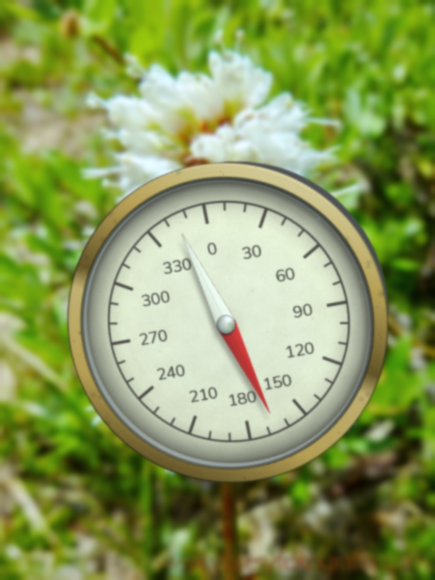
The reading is 165°
